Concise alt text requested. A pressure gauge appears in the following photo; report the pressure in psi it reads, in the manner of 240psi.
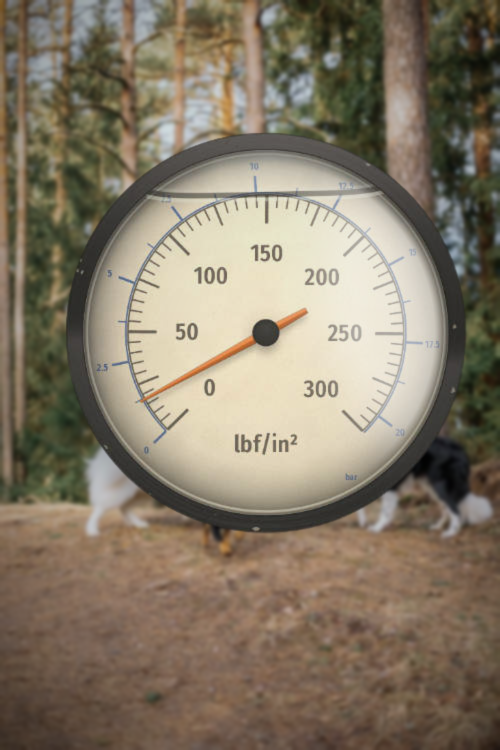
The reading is 17.5psi
